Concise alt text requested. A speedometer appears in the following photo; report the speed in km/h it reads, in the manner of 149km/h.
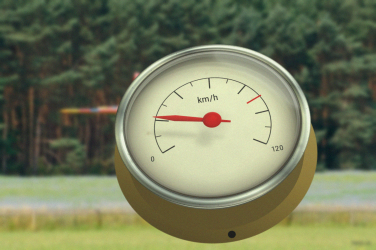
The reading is 20km/h
